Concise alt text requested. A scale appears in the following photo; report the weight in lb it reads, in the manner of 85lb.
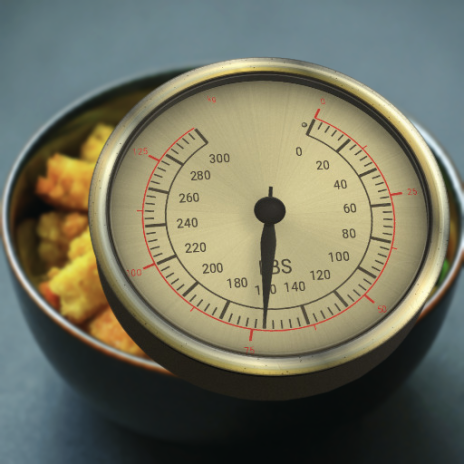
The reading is 160lb
